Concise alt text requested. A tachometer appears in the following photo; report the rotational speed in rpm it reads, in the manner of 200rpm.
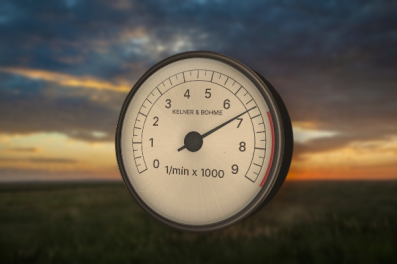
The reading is 6750rpm
